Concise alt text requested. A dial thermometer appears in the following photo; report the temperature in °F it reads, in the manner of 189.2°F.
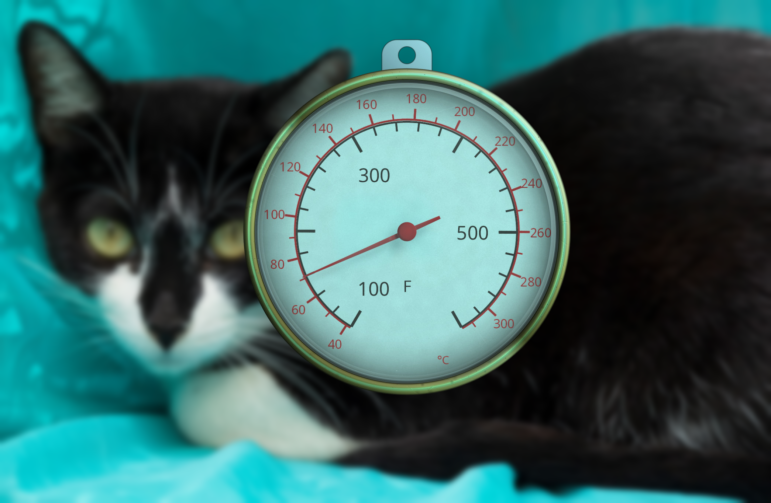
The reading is 160°F
